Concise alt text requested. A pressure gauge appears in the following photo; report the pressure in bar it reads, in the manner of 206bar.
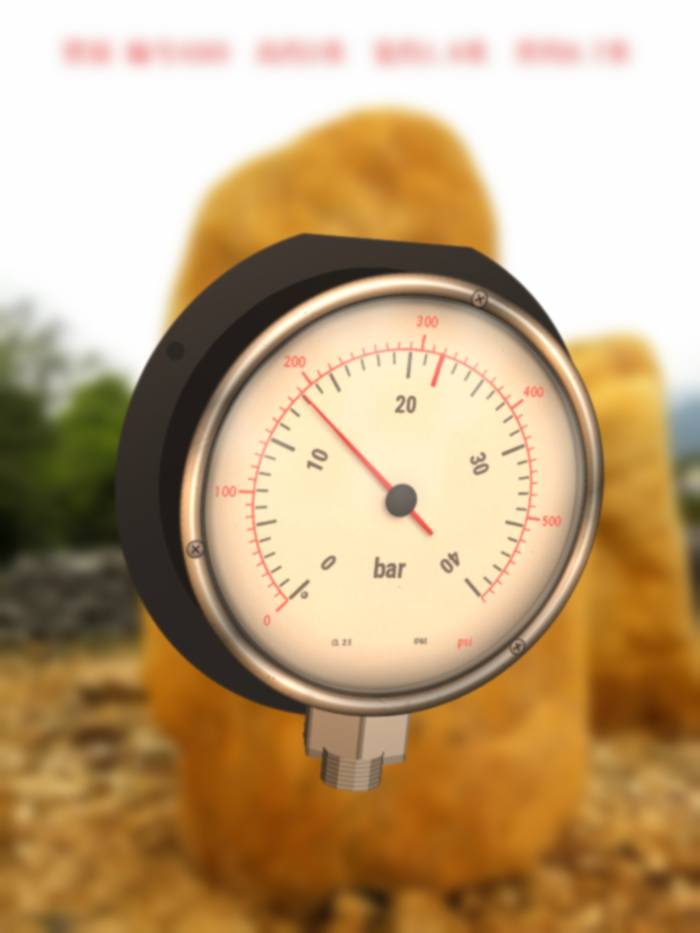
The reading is 13bar
